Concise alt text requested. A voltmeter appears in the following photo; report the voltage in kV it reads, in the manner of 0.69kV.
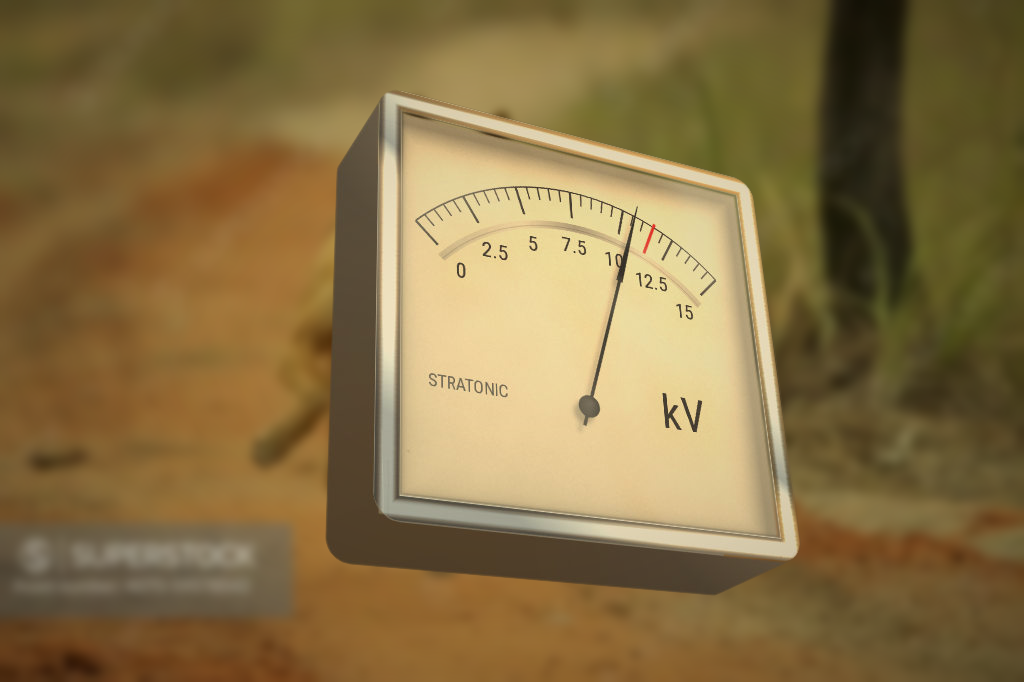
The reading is 10.5kV
